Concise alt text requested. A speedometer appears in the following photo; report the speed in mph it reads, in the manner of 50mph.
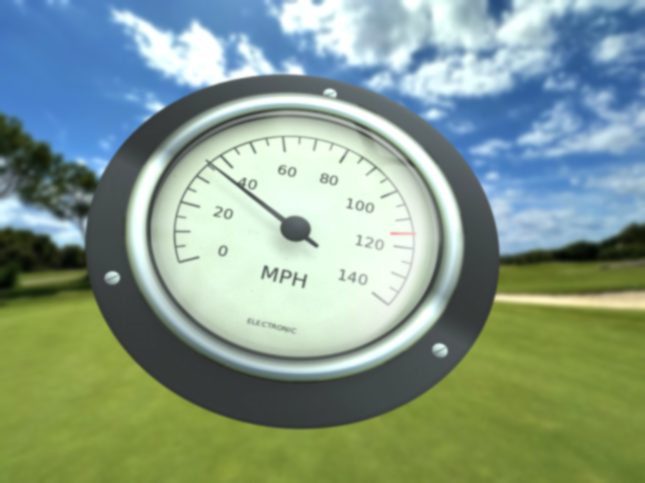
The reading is 35mph
